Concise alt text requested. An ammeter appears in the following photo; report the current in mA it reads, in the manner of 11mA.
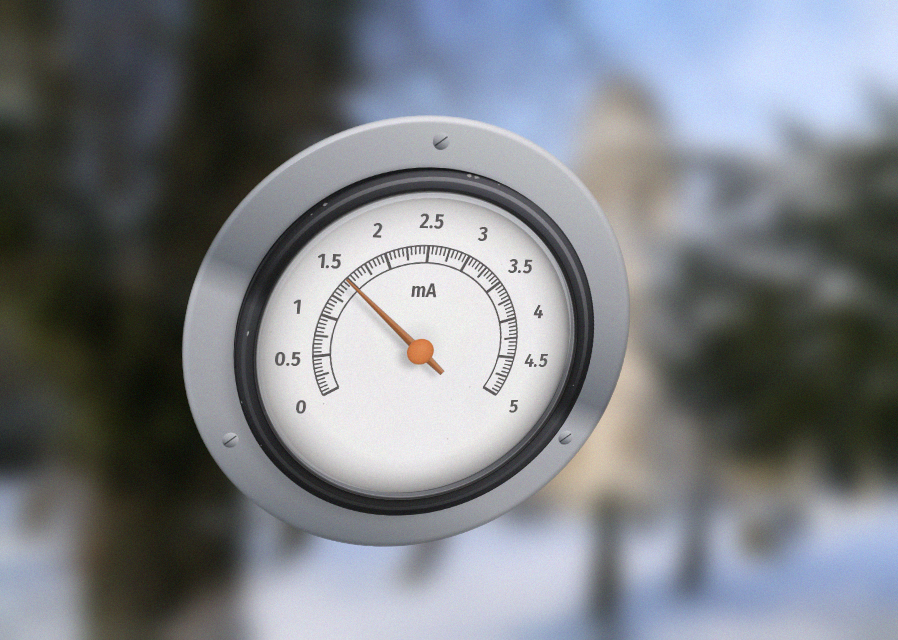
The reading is 1.5mA
